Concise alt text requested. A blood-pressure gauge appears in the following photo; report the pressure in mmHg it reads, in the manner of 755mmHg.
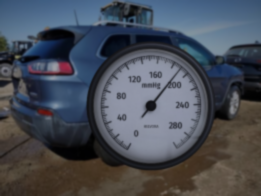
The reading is 190mmHg
